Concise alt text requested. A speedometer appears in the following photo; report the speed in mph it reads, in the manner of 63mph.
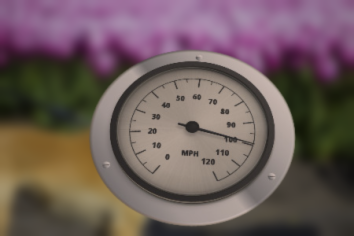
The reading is 100mph
